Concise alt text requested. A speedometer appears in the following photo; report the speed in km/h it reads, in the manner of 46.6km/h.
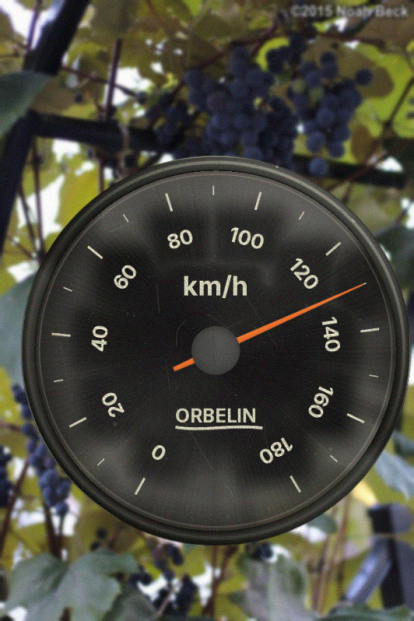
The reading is 130km/h
